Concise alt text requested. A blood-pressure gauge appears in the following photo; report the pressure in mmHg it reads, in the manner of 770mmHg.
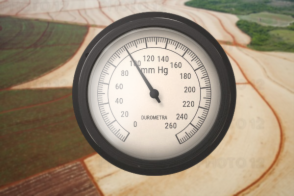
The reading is 100mmHg
